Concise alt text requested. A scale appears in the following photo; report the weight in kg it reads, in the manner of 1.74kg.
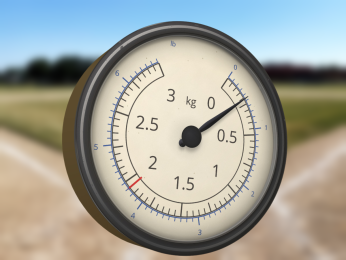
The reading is 0.2kg
